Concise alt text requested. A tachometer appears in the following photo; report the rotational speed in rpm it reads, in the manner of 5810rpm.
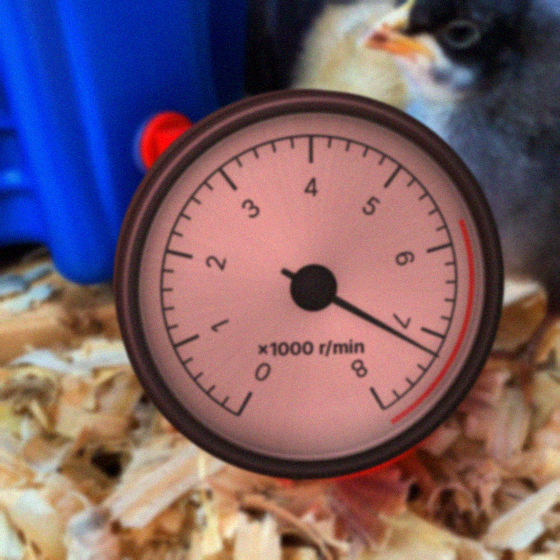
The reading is 7200rpm
